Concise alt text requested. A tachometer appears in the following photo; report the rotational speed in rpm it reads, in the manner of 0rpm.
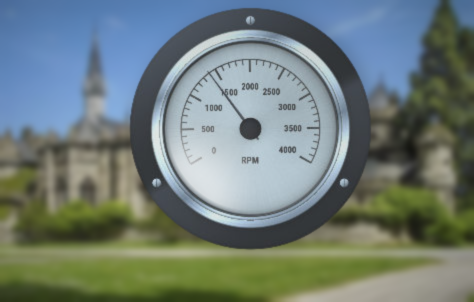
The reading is 1400rpm
